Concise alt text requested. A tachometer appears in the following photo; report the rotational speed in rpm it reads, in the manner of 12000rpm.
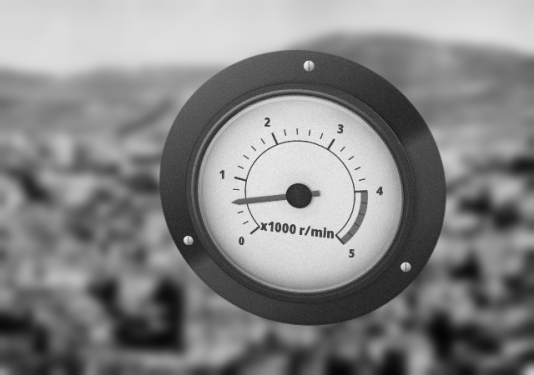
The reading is 600rpm
